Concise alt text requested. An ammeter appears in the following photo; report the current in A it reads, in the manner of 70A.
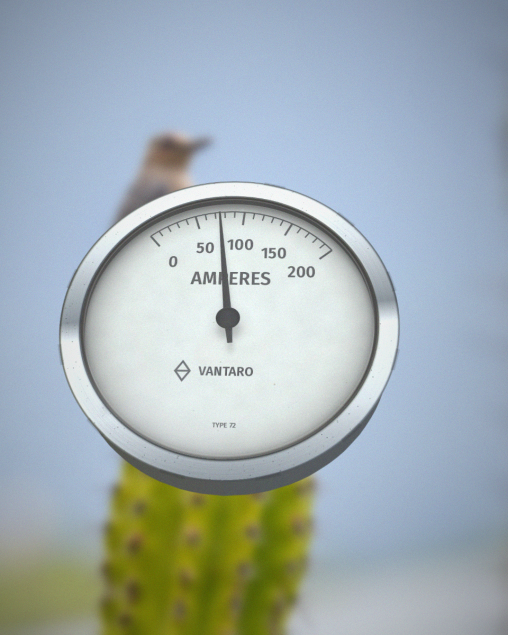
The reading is 75A
